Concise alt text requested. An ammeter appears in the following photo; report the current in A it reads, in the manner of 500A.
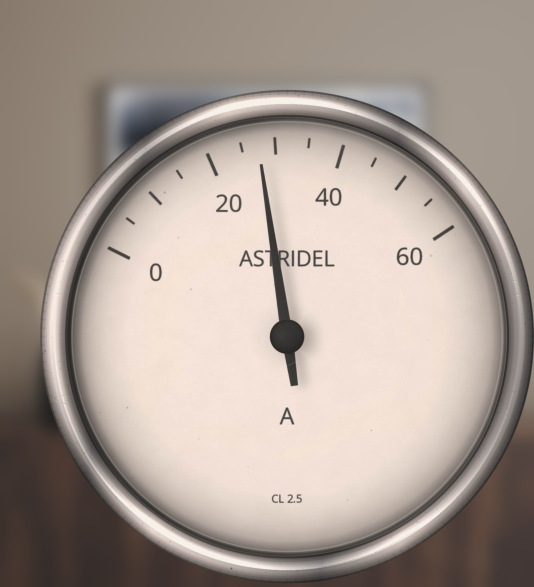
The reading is 27.5A
